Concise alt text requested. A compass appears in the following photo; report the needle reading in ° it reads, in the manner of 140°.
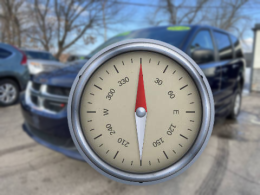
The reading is 0°
